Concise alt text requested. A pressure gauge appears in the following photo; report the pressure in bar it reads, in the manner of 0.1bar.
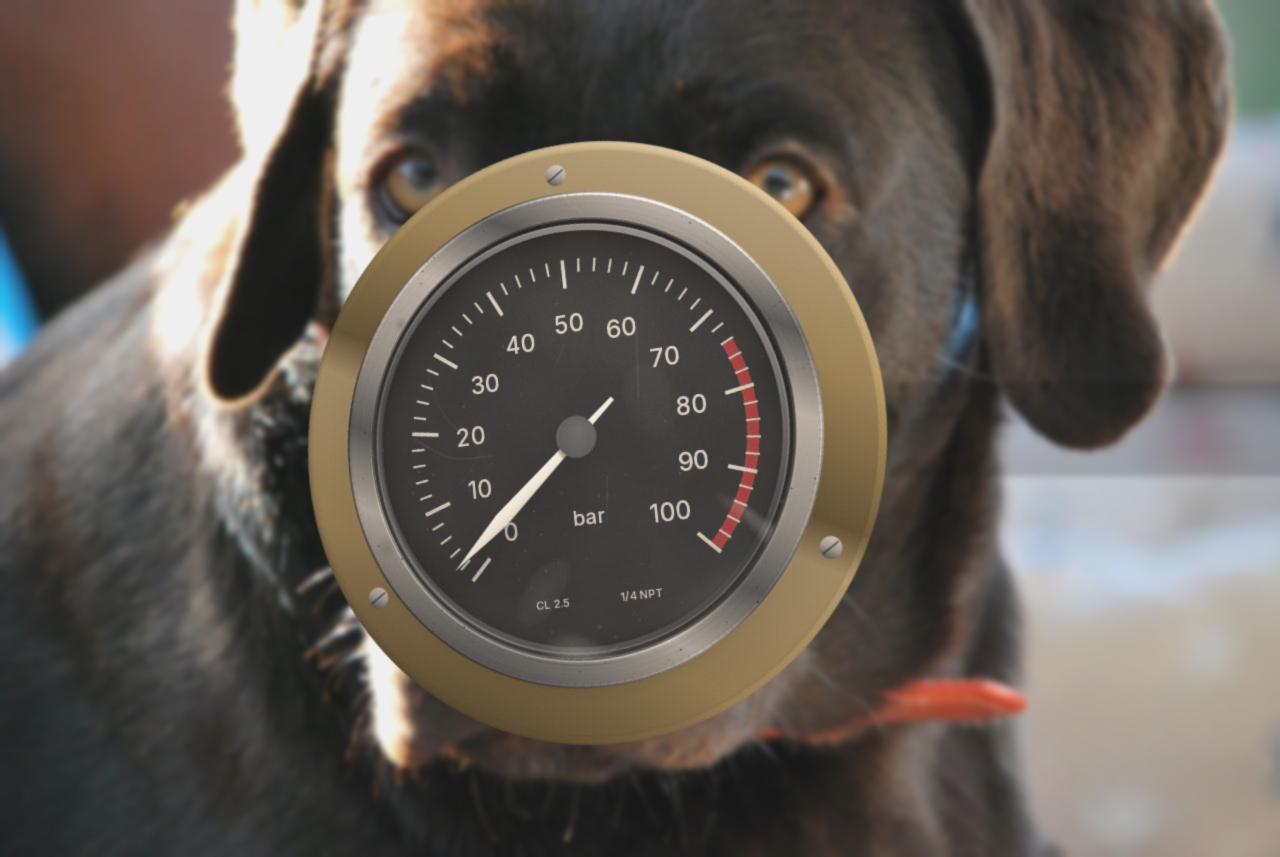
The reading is 2bar
